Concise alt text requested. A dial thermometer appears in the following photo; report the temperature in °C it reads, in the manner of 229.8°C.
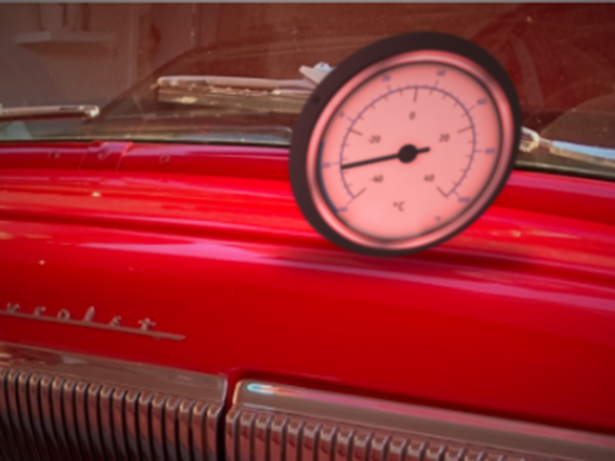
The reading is -30°C
